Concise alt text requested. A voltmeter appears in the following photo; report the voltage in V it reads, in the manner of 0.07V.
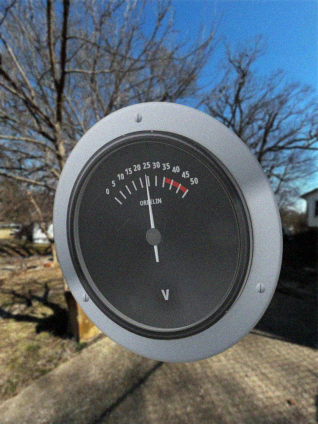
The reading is 25V
